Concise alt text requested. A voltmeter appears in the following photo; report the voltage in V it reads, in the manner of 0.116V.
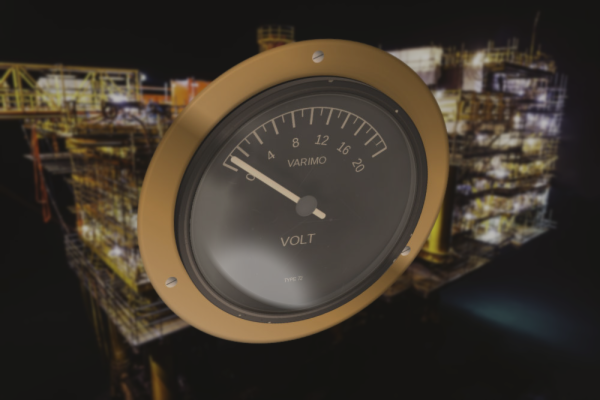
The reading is 1V
